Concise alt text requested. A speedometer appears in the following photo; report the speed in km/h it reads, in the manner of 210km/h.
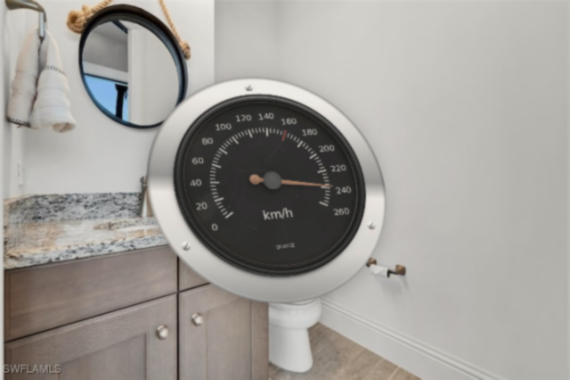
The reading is 240km/h
